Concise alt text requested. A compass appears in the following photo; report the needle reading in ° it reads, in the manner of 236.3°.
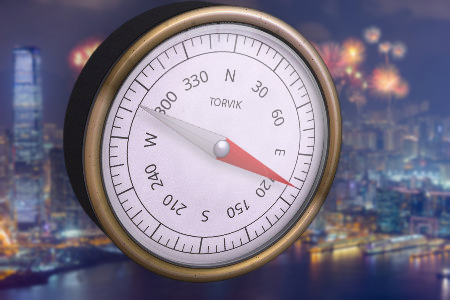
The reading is 110°
